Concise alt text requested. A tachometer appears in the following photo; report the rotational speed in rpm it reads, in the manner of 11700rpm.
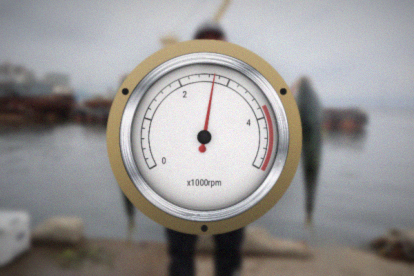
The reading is 2700rpm
